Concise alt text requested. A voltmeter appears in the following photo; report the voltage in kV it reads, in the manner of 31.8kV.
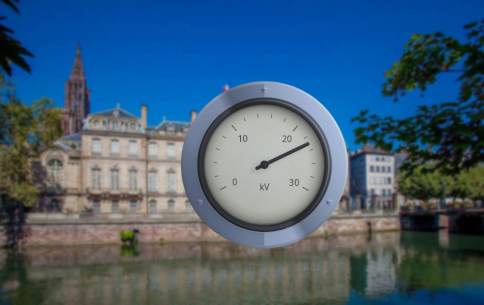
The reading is 23kV
